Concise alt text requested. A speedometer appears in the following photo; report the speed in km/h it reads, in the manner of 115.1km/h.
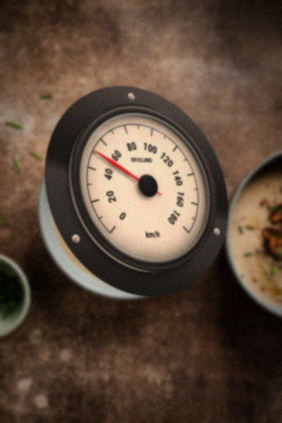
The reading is 50km/h
